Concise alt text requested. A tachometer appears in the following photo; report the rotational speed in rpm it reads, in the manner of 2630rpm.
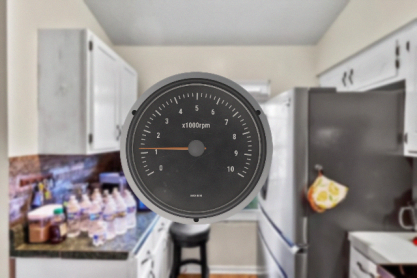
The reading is 1200rpm
